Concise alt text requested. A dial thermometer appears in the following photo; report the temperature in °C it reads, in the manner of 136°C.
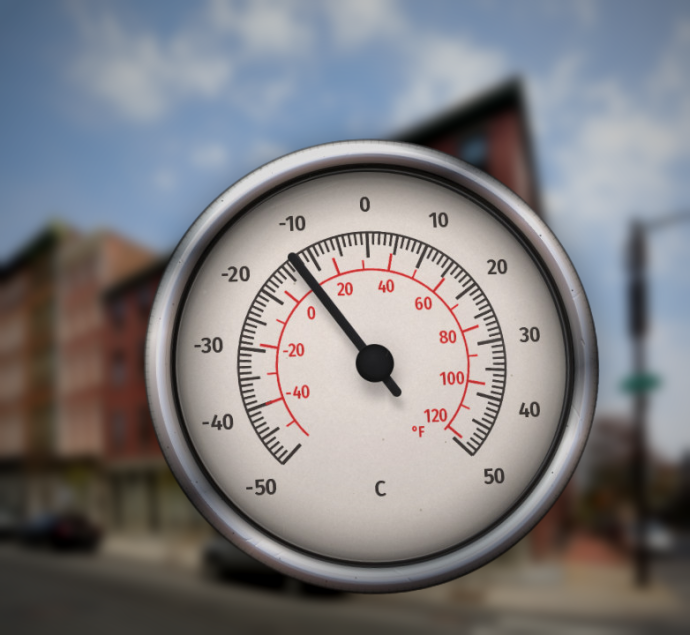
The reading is -13°C
